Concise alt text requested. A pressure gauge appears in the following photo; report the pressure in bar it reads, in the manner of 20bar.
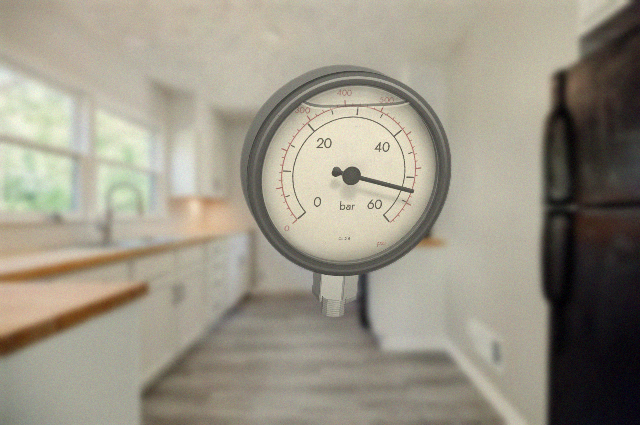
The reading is 52.5bar
